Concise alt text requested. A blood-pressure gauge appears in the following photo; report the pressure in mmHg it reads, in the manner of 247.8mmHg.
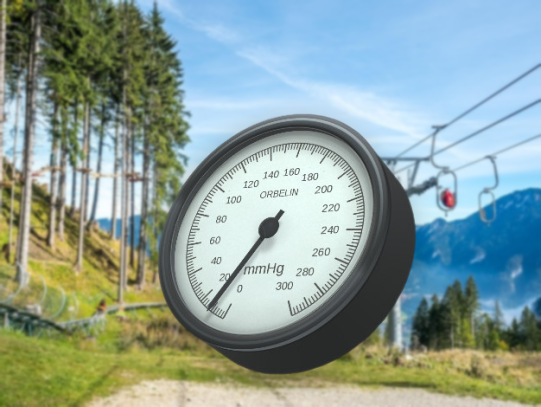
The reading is 10mmHg
